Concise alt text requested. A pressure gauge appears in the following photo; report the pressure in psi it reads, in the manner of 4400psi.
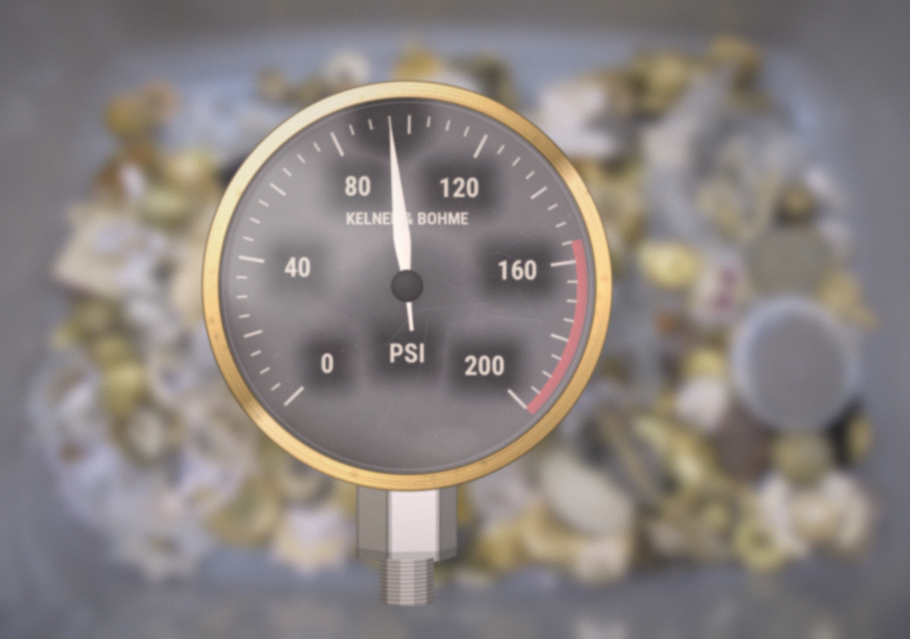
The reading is 95psi
